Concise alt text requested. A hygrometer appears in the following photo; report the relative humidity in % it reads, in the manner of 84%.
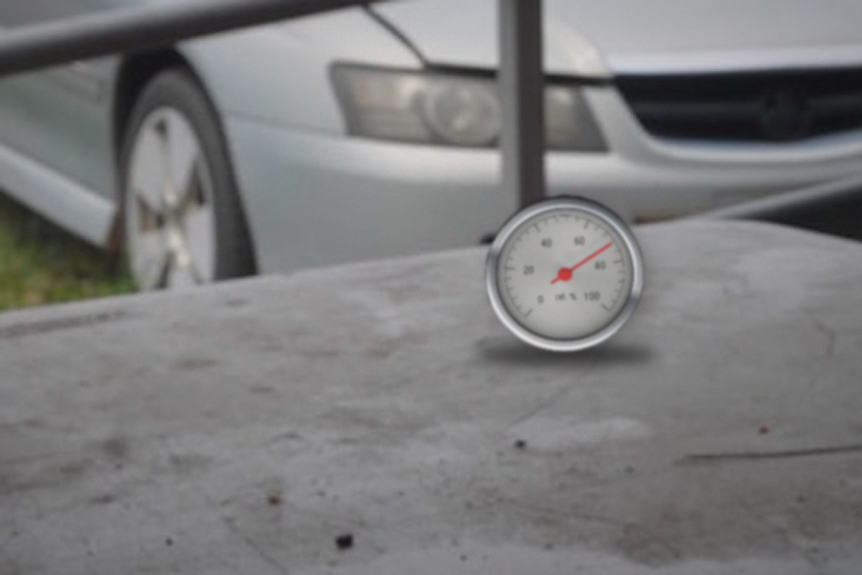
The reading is 72%
